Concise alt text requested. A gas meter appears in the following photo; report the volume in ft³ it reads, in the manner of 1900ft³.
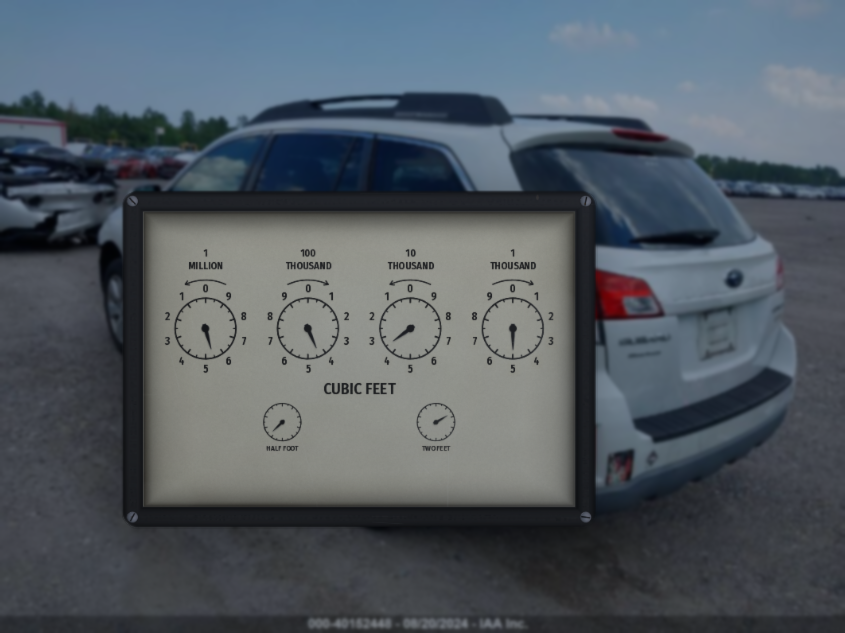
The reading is 543500ft³
